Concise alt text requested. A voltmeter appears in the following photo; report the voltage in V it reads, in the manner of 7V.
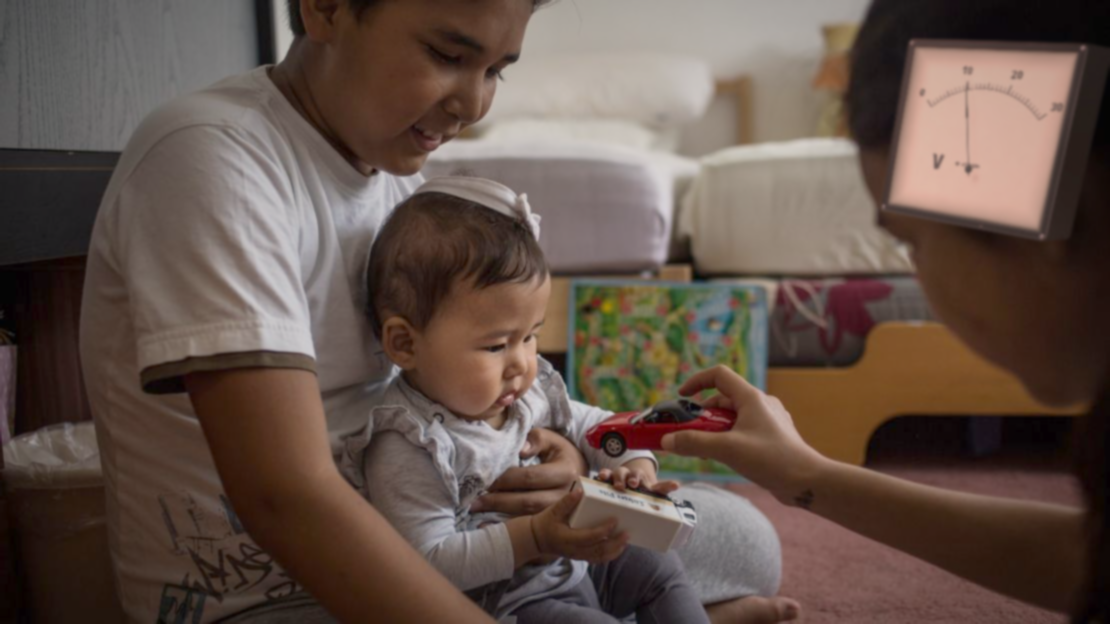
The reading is 10V
